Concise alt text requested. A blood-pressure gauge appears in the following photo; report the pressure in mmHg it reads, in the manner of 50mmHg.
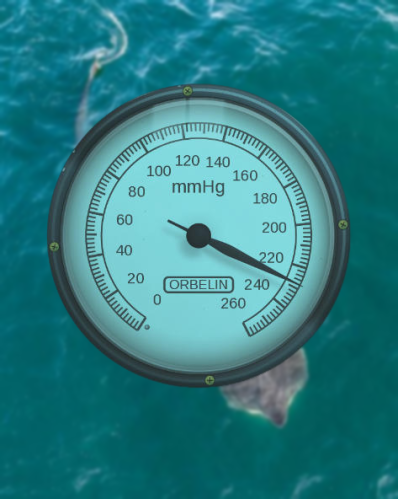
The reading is 228mmHg
